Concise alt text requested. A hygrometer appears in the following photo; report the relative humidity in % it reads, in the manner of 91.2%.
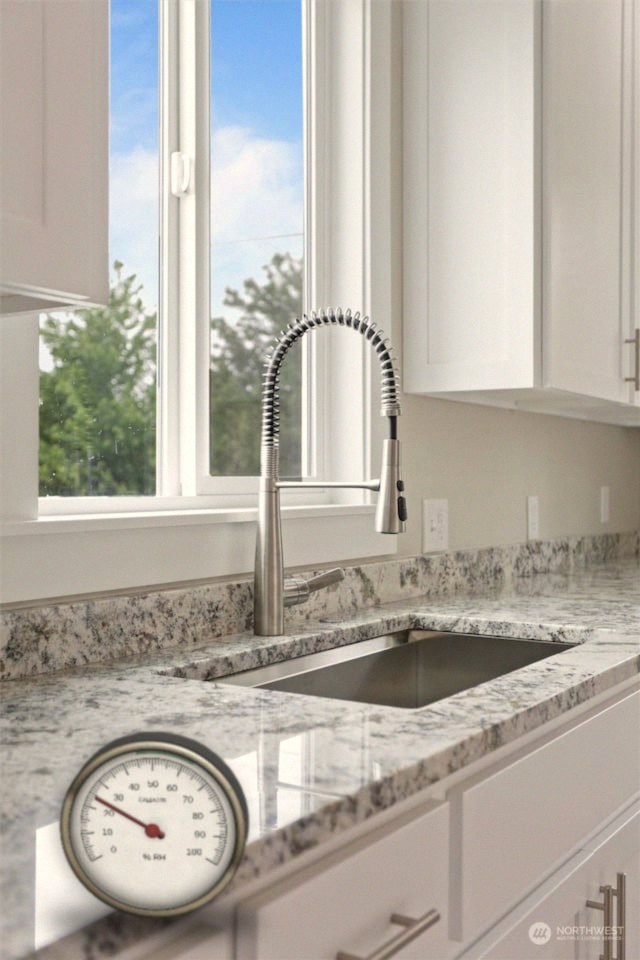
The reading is 25%
